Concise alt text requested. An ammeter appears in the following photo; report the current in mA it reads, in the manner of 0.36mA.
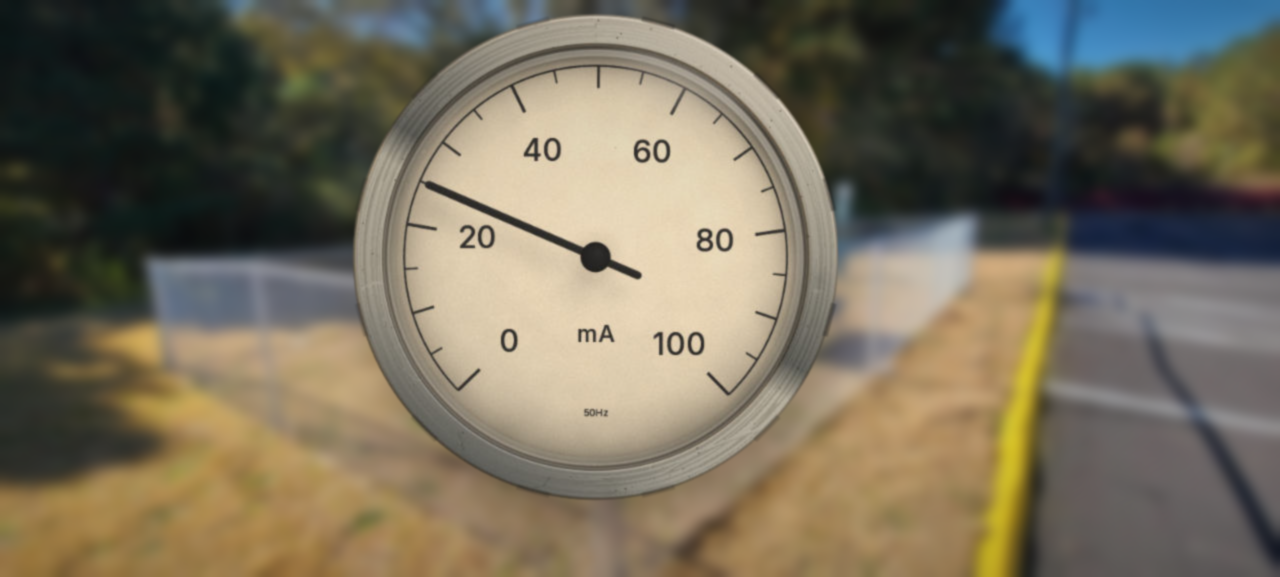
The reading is 25mA
